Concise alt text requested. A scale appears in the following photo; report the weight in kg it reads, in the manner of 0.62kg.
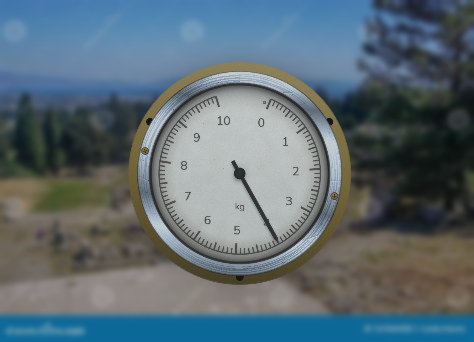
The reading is 4kg
